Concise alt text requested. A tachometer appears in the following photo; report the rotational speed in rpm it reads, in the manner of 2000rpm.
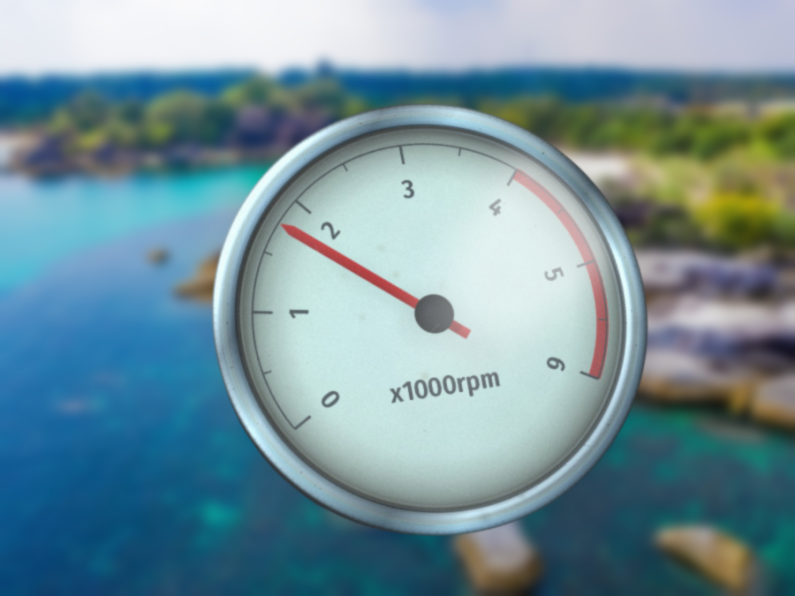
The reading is 1750rpm
